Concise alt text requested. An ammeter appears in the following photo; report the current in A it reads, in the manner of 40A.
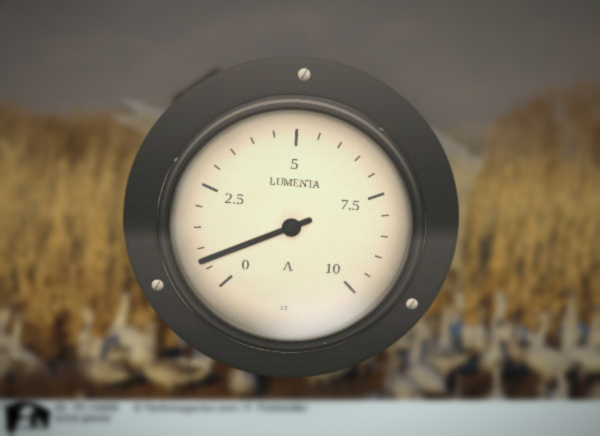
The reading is 0.75A
